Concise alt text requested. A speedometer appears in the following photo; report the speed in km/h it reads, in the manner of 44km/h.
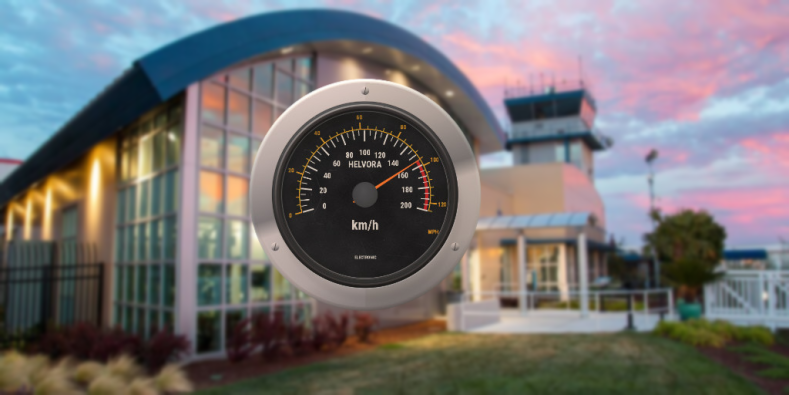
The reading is 155km/h
